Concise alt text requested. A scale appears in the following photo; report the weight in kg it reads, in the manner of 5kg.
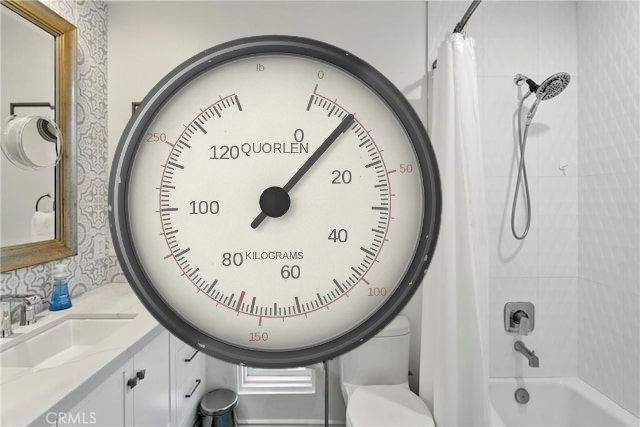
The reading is 9kg
